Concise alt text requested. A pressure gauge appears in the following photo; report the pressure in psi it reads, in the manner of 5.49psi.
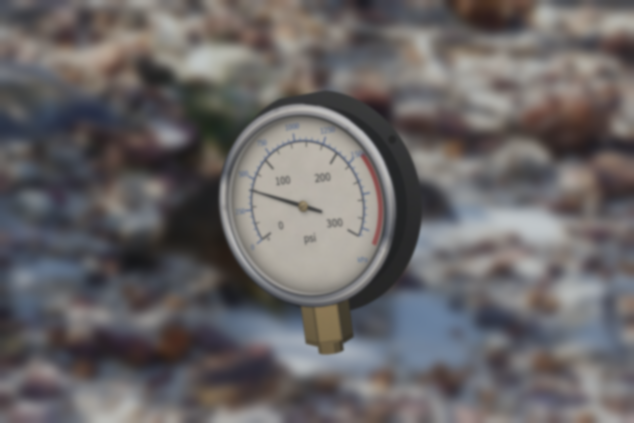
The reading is 60psi
